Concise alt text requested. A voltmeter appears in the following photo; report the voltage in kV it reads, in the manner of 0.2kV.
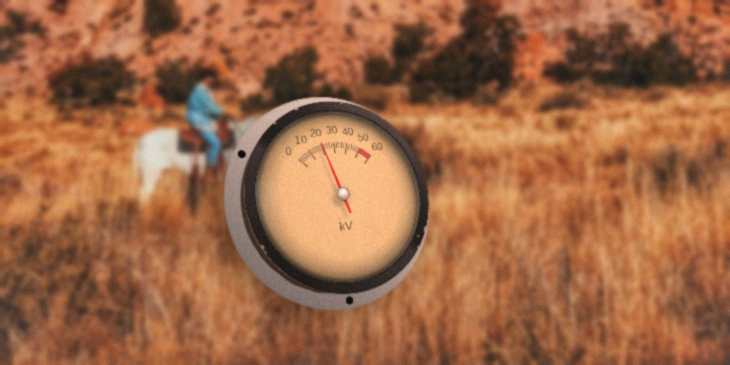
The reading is 20kV
